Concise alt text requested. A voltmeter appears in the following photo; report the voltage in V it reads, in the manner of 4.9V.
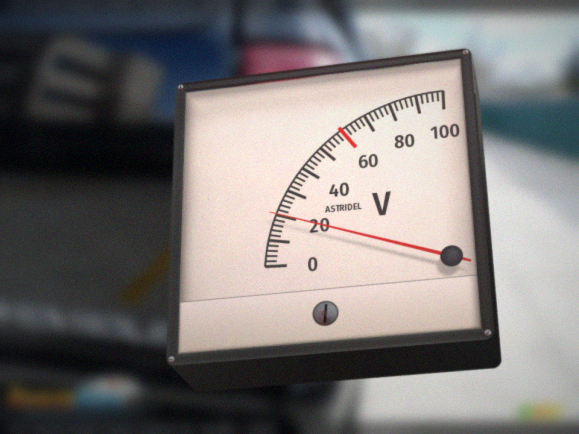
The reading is 20V
